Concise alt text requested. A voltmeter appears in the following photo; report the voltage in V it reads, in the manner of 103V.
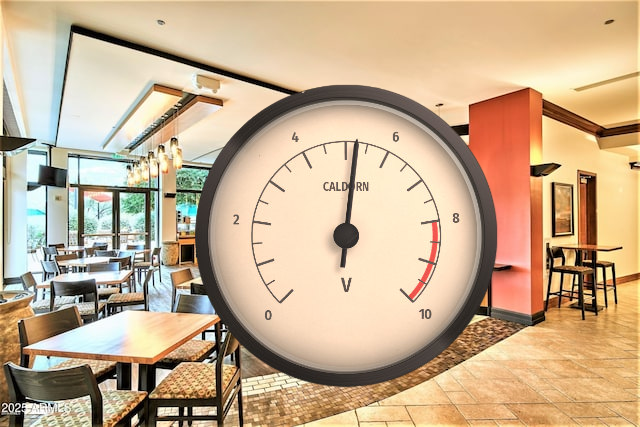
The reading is 5.25V
